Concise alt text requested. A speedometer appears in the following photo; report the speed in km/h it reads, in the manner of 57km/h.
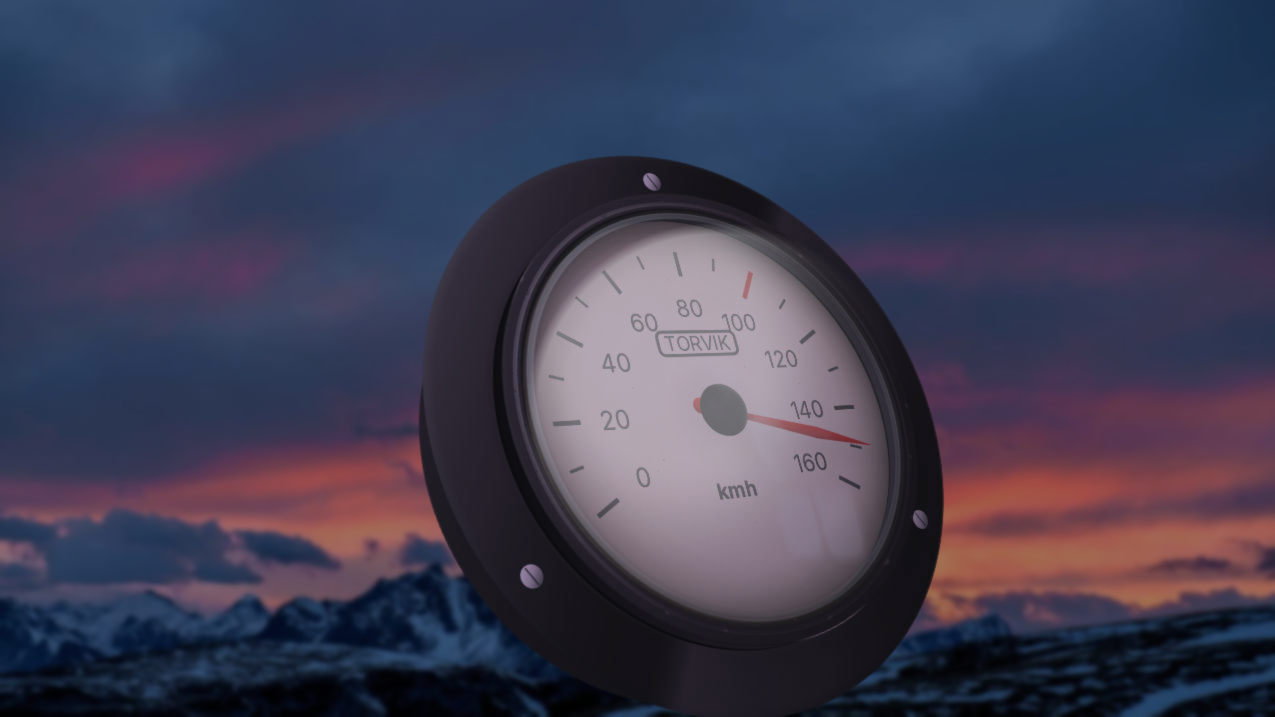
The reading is 150km/h
